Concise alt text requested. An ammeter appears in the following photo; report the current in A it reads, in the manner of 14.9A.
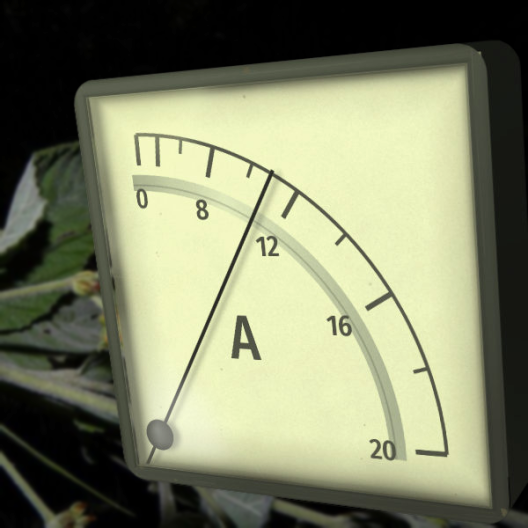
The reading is 11A
